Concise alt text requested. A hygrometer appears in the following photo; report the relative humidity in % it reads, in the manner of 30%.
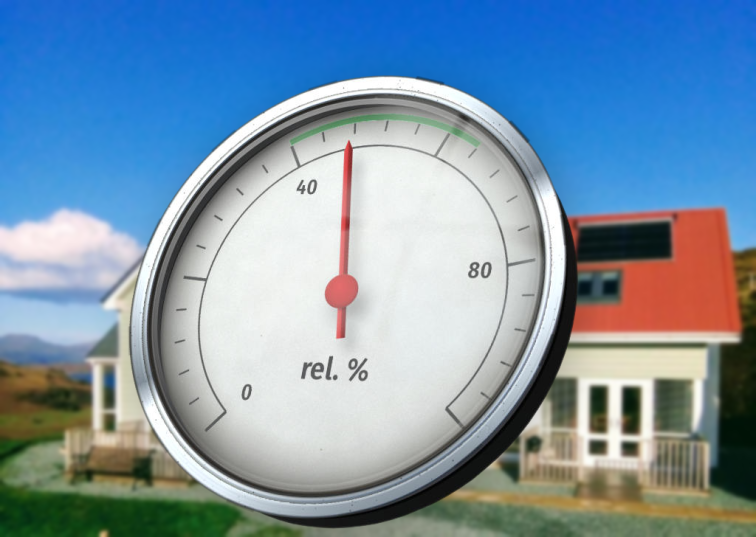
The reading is 48%
